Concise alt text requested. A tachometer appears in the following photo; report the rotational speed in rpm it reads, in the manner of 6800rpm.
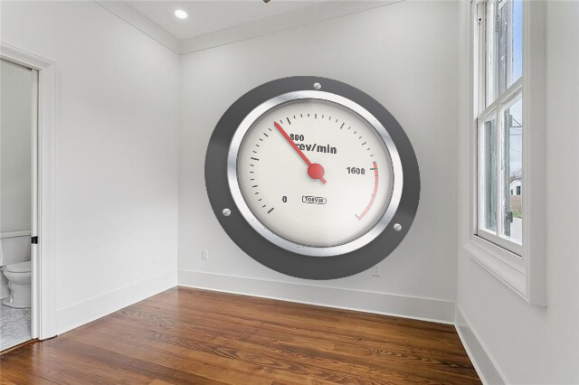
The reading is 700rpm
